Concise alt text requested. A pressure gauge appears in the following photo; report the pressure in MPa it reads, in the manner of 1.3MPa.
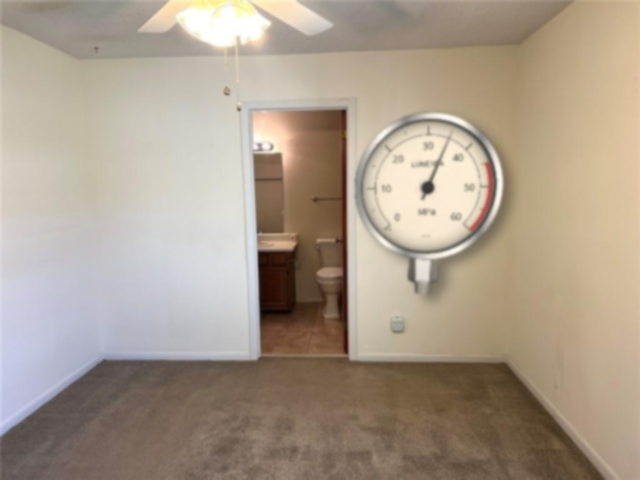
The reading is 35MPa
